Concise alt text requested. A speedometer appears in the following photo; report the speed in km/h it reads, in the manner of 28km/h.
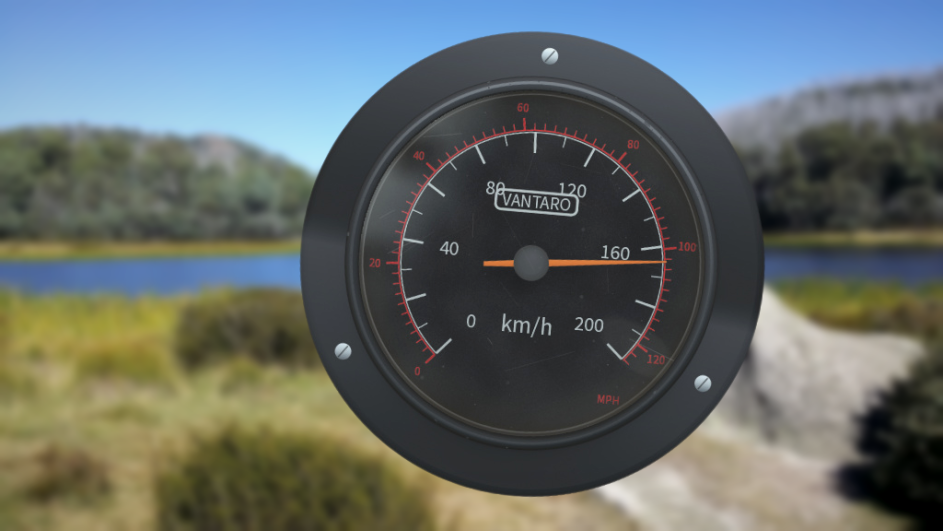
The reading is 165km/h
